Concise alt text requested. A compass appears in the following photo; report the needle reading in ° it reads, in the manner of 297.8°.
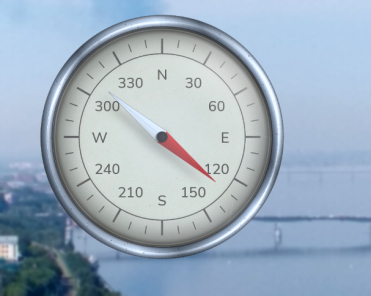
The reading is 130°
